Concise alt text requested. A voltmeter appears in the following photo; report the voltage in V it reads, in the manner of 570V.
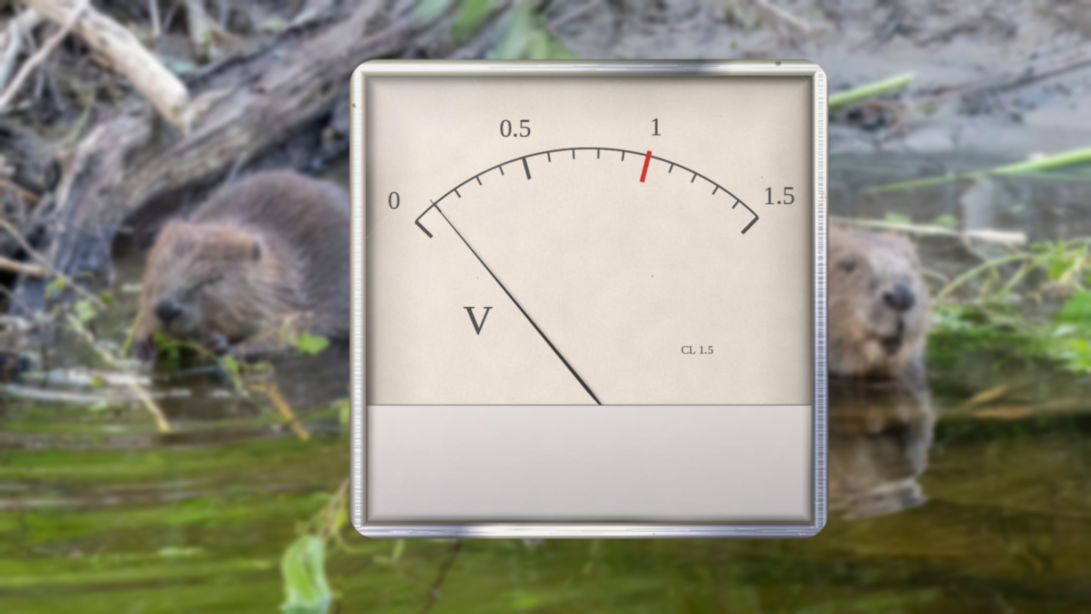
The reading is 0.1V
